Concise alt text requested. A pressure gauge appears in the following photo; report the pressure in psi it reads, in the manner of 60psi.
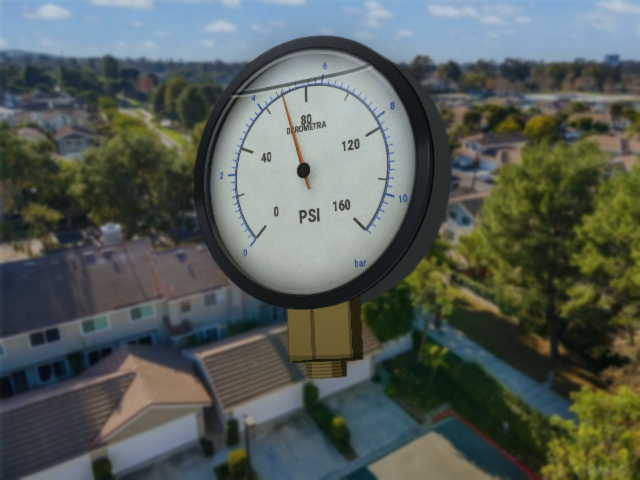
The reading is 70psi
